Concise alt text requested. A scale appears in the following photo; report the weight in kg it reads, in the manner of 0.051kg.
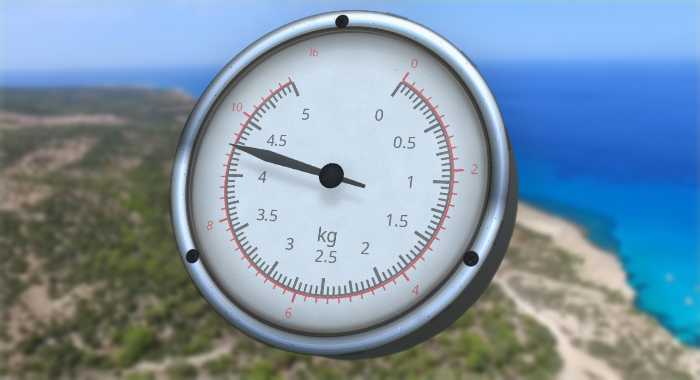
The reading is 4.25kg
